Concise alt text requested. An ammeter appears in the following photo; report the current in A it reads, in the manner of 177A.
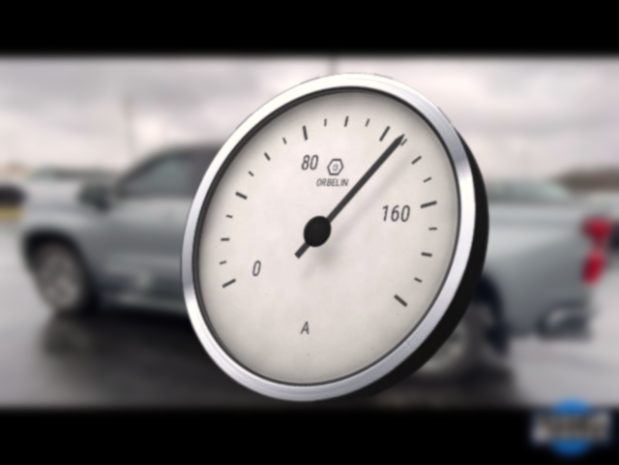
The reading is 130A
